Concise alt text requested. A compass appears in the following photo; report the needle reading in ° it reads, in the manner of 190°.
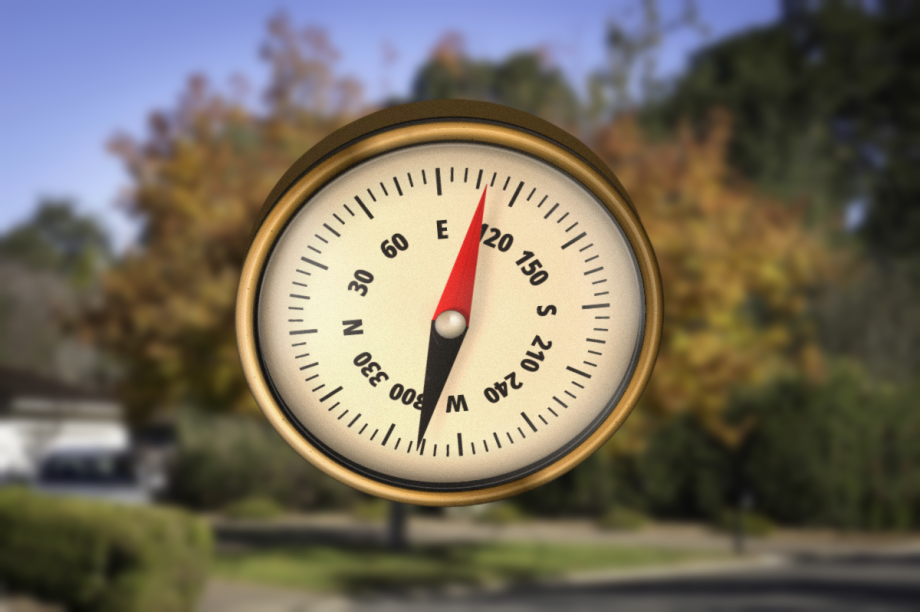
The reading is 107.5°
